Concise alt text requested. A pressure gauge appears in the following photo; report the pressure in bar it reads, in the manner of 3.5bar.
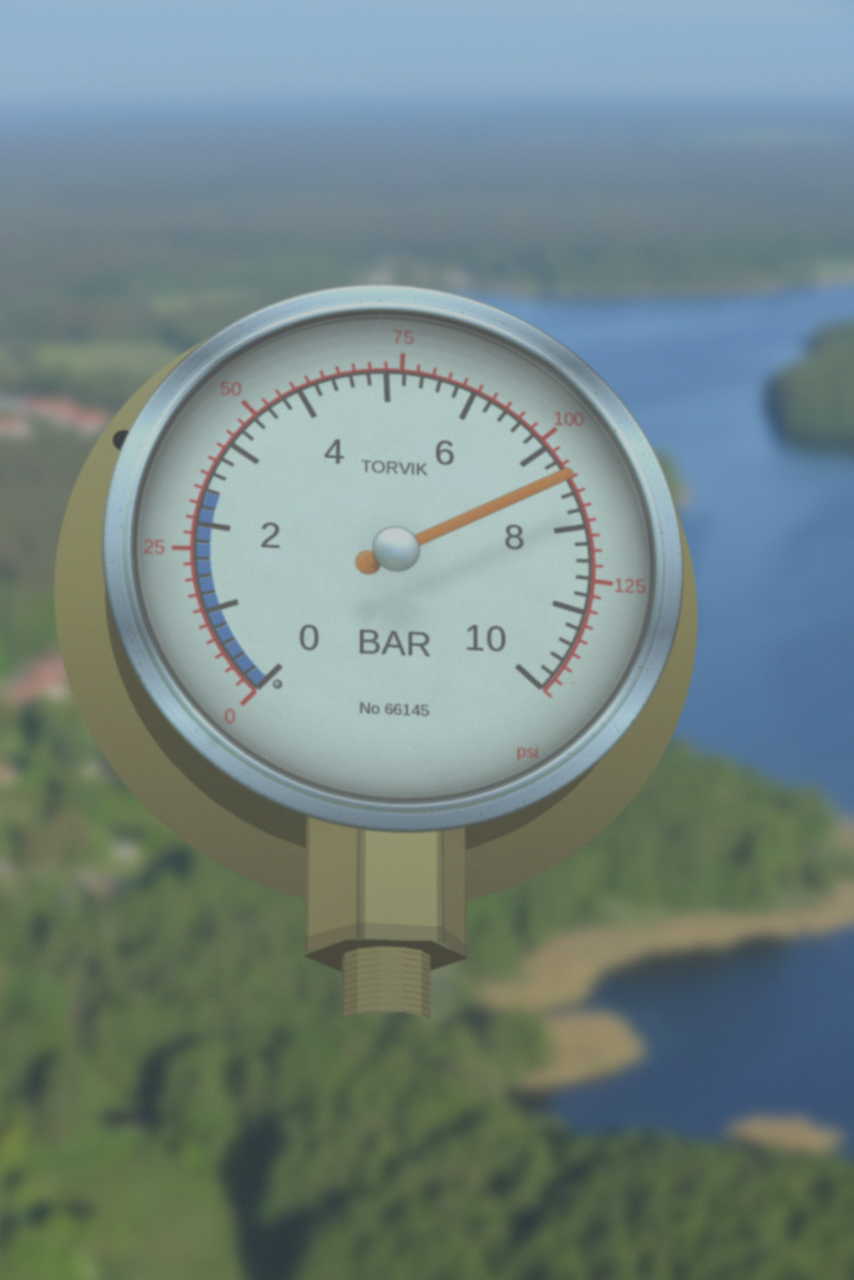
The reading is 7.4bar
